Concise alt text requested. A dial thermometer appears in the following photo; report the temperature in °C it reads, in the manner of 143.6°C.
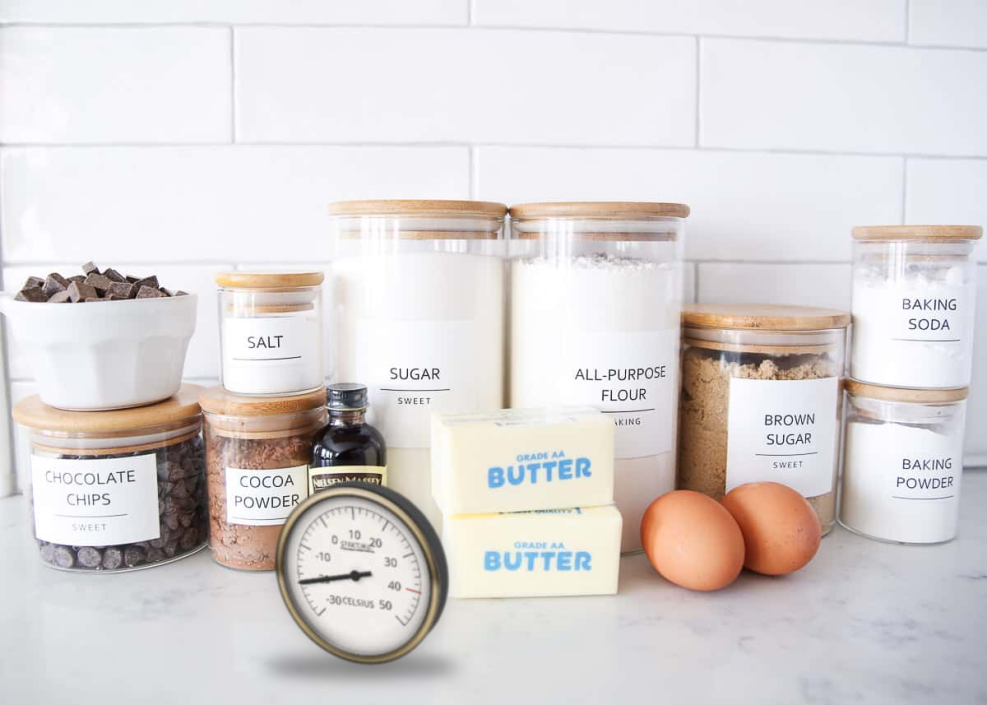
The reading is -20°C
